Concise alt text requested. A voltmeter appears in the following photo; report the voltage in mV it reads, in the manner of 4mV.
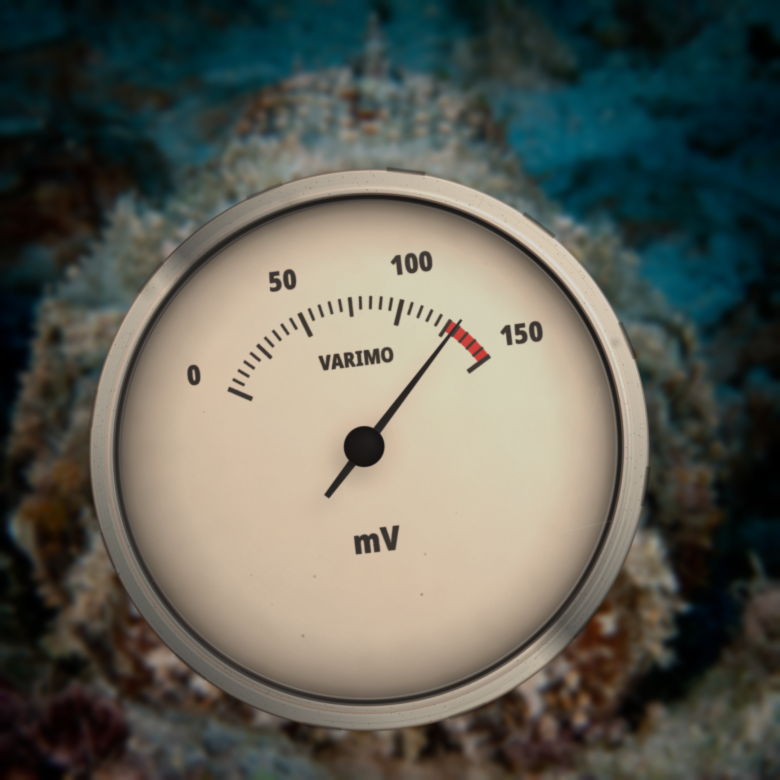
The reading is 130mV
